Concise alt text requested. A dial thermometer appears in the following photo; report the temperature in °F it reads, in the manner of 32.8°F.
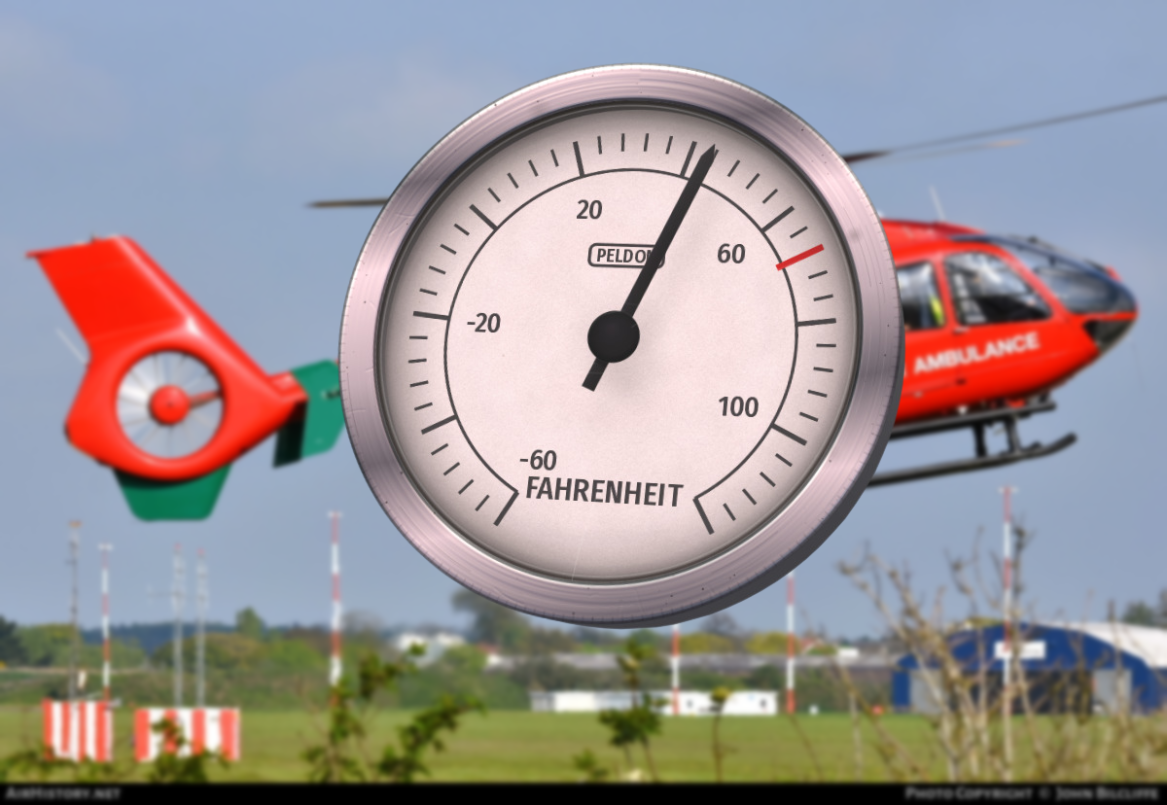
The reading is 44°F
